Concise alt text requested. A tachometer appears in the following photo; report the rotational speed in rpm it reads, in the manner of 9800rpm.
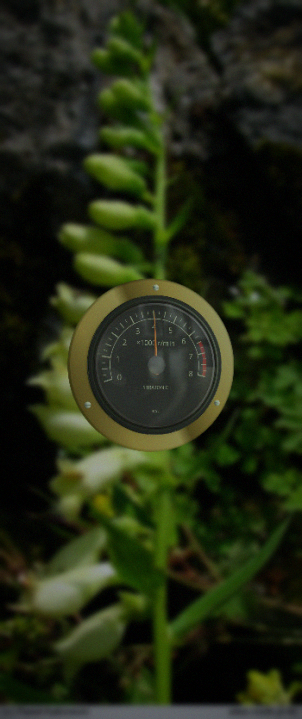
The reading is 4000rpm
